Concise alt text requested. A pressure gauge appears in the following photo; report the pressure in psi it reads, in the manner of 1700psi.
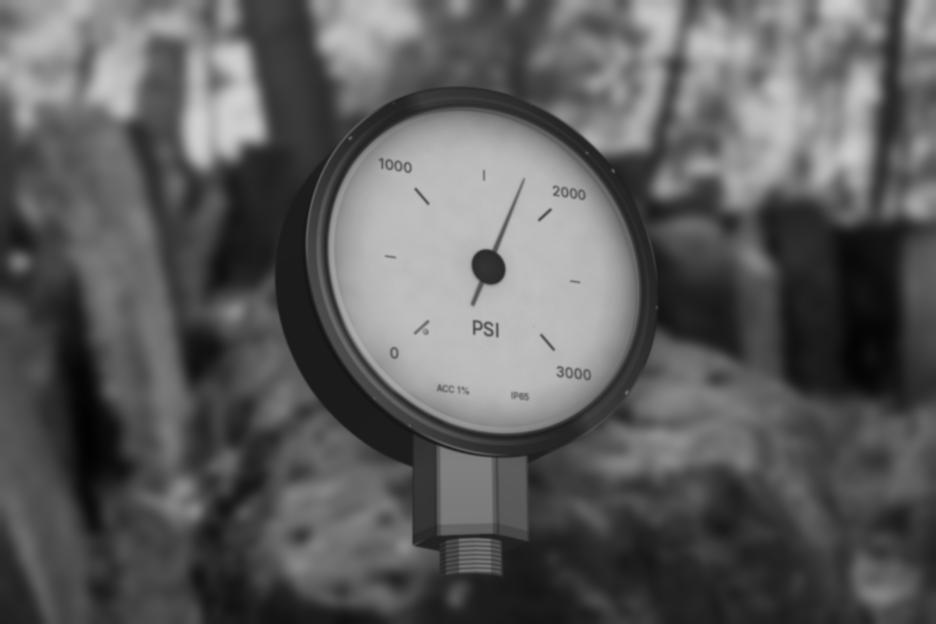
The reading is 1750psi
